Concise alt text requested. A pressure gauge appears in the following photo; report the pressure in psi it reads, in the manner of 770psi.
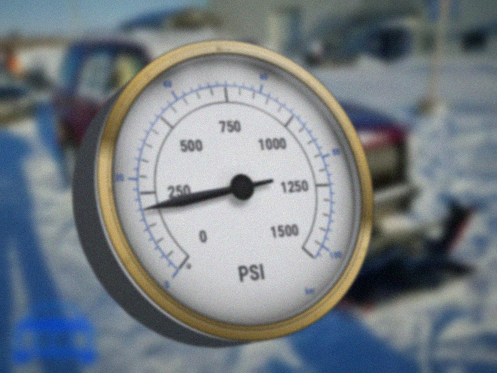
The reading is 200psi
